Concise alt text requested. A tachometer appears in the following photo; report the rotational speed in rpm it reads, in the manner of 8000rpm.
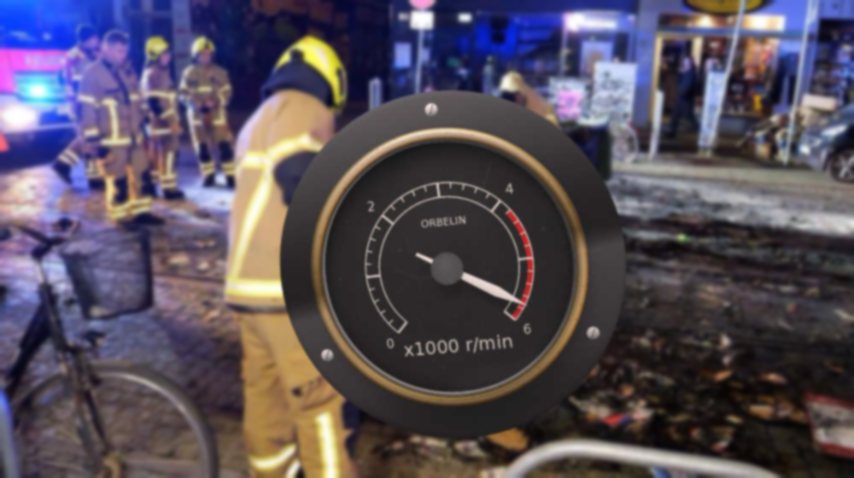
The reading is 5700rpm
